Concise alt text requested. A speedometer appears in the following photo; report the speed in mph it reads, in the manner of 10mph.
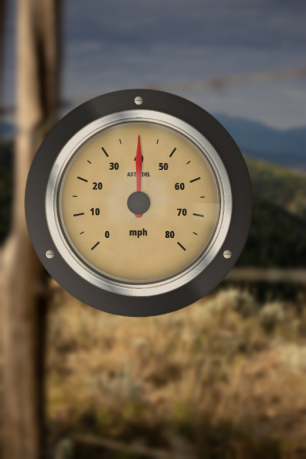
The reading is 40mph
